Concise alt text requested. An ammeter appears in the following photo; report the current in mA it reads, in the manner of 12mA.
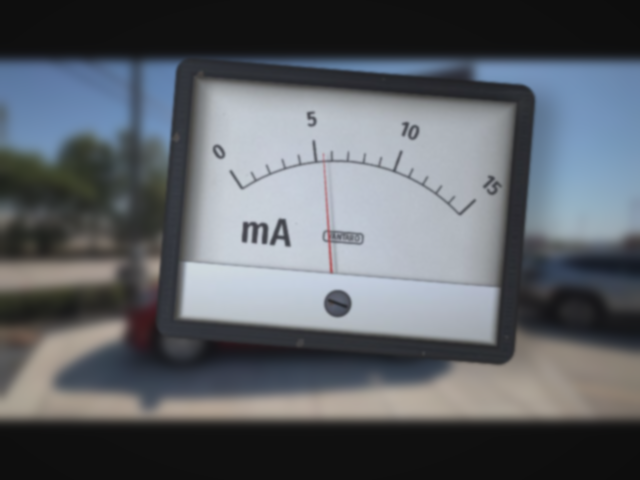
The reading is 5.5mA
